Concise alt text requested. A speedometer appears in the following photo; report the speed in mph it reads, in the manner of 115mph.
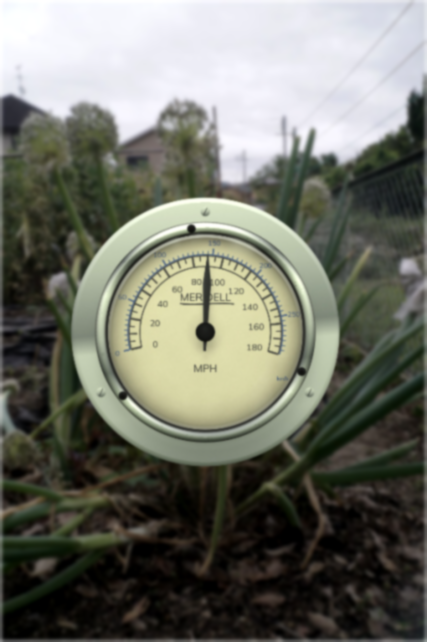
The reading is 90mph
